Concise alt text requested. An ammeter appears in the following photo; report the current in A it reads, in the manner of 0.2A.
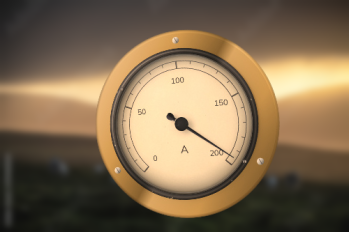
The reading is 195A
